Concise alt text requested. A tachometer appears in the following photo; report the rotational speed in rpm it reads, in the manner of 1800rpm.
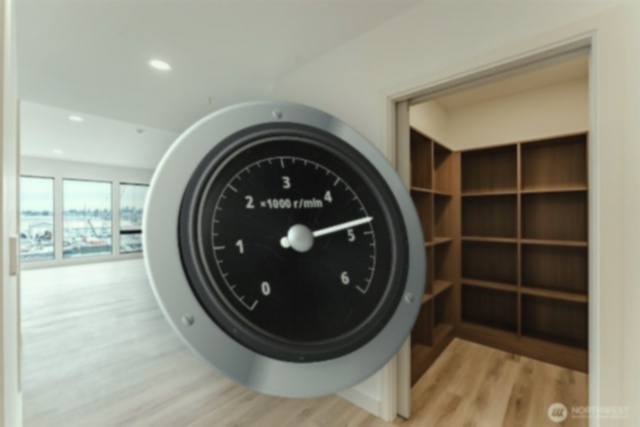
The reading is 4800rpm
